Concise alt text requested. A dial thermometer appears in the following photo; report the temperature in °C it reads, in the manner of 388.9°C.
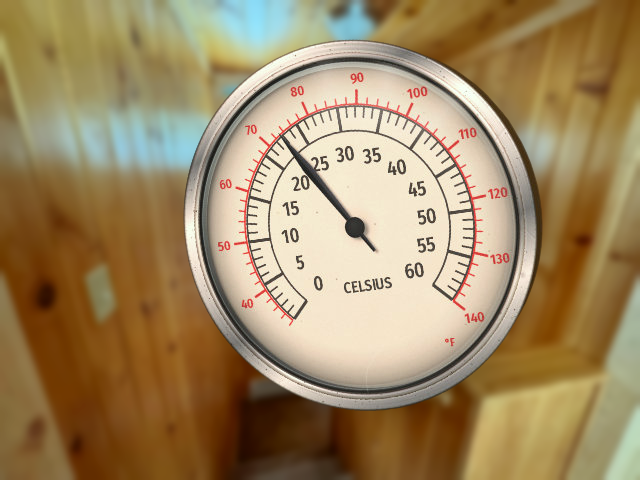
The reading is 23°C
